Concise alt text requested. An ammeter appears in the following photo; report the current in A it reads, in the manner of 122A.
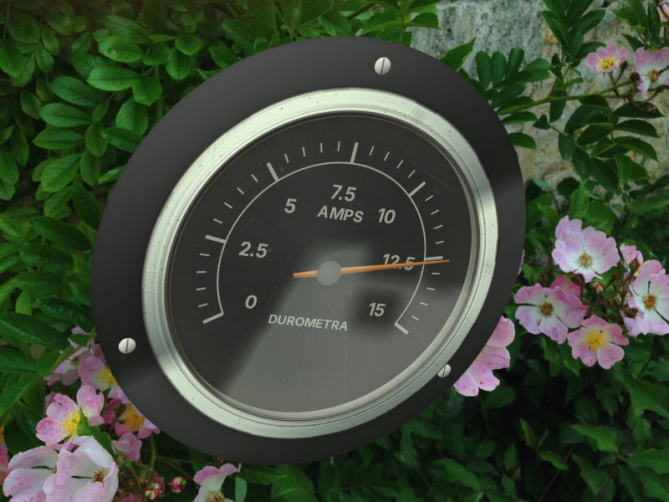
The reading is 12.5A
